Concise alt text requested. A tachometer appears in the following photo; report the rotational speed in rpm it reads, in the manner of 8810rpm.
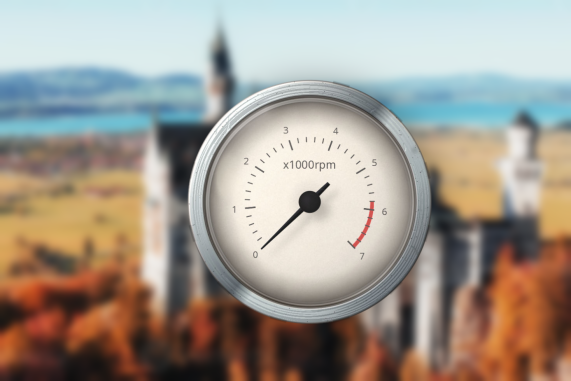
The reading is 0rpm
